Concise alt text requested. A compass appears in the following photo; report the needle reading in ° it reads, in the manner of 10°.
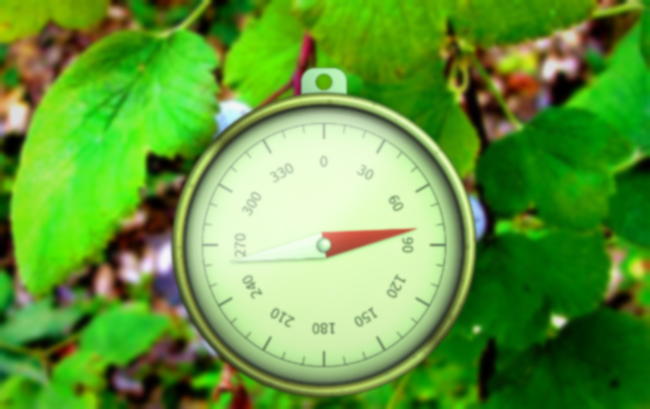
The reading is 80°
